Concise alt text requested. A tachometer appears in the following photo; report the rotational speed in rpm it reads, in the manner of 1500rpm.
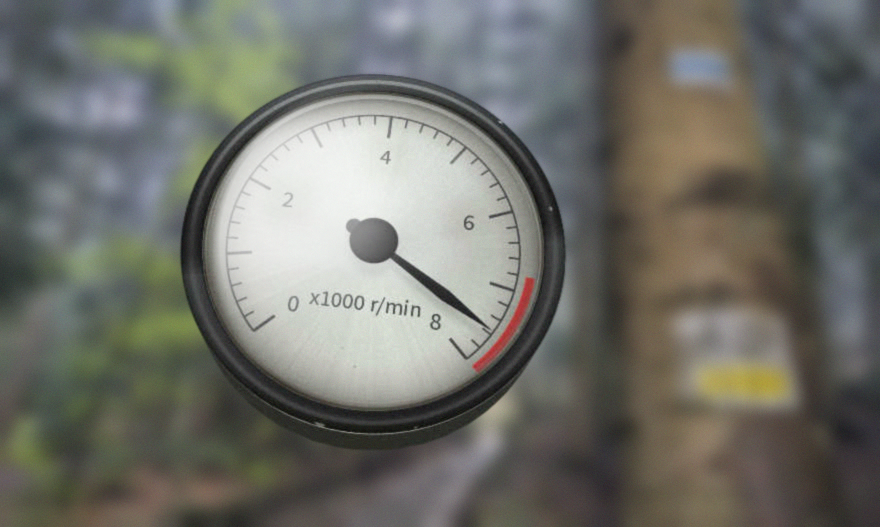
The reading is 7600rpm
